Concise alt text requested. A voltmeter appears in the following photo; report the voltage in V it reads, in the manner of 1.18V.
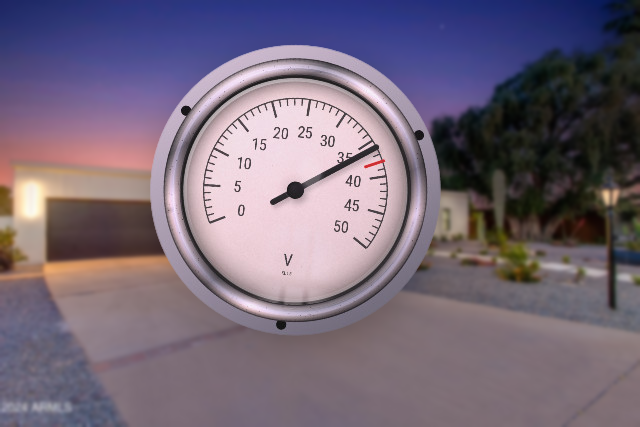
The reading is 36V
